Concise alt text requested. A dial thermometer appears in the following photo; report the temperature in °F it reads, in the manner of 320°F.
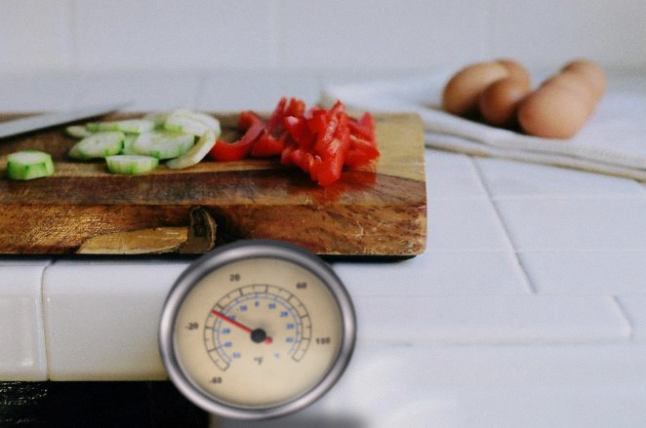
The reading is -5°F
